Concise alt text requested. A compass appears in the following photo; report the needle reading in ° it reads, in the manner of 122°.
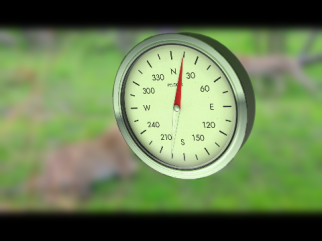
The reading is 15°
